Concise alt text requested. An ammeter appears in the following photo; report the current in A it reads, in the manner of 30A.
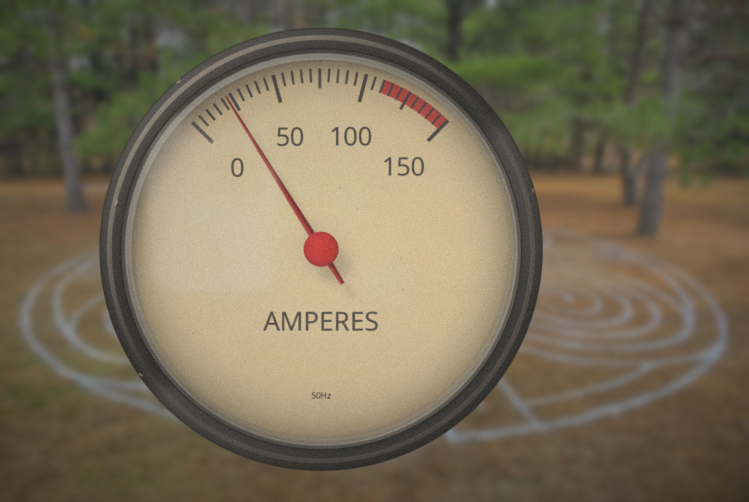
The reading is 22.5A
